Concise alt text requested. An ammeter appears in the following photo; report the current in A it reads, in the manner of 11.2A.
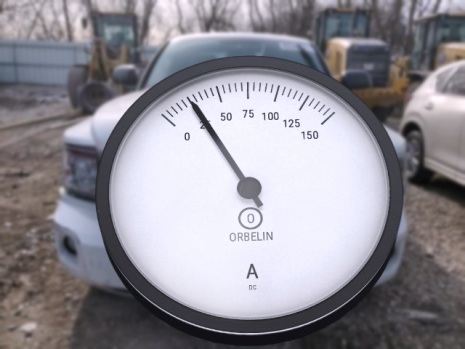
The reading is 25A
